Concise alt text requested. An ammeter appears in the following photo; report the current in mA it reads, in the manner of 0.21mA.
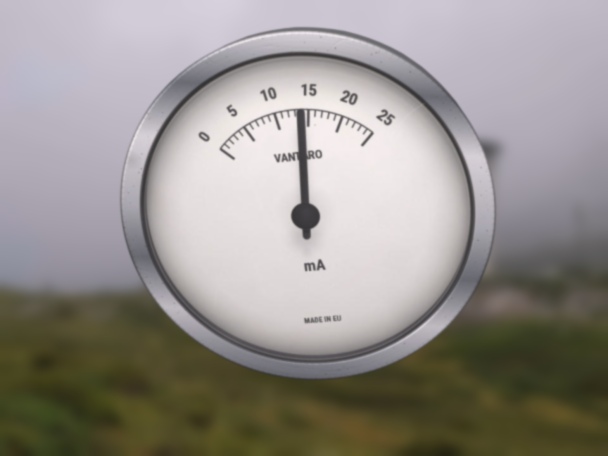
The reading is 14mA
